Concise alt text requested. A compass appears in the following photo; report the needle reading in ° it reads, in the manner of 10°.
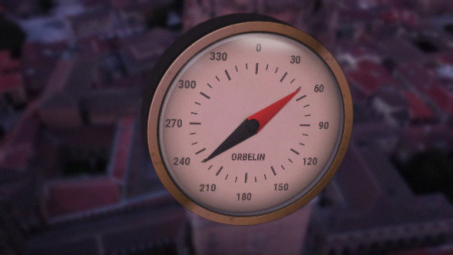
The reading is 50°
